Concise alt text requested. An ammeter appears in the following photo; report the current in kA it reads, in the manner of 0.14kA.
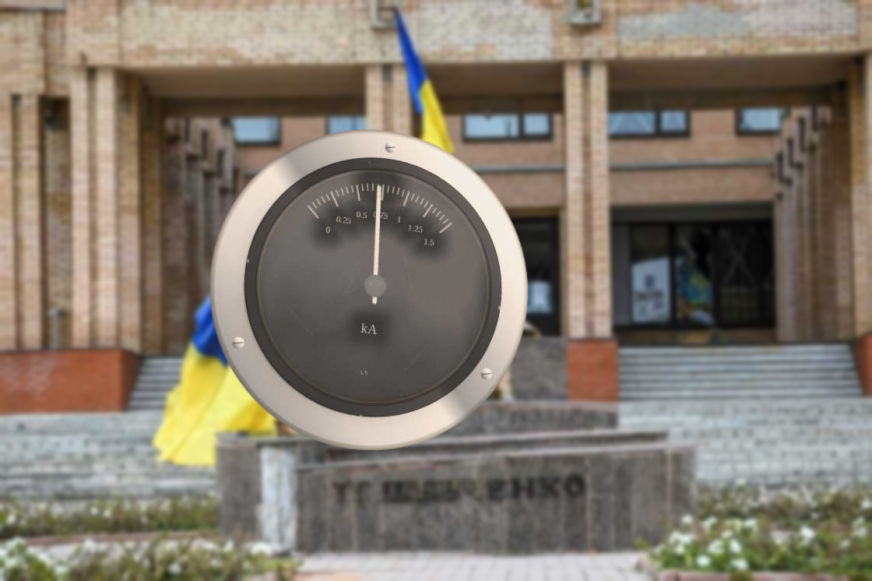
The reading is 0.7kA
